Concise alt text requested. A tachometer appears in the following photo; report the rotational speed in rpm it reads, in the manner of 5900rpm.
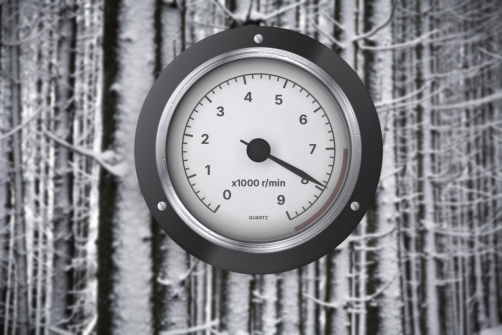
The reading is 7900rpm
